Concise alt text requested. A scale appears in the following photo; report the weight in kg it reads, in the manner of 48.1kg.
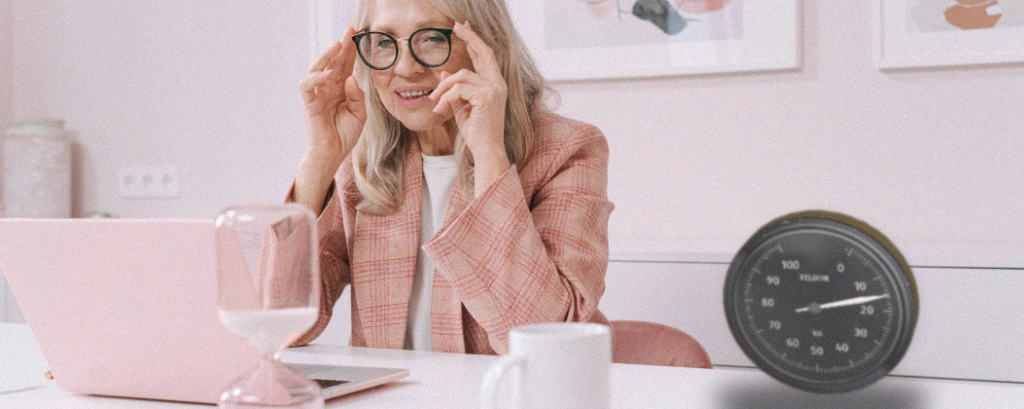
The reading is 15kg
